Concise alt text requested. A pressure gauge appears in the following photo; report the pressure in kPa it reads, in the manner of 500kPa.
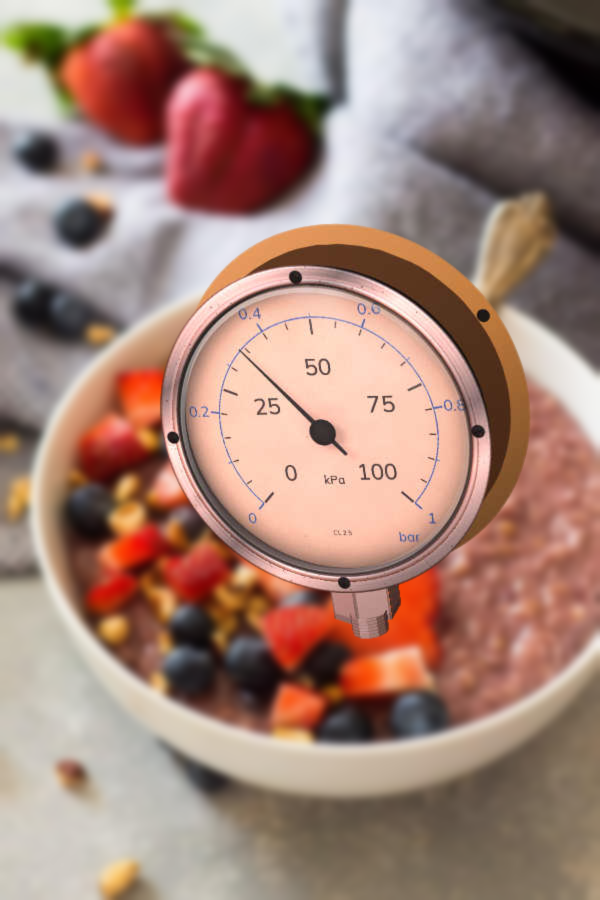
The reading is 35kPa
